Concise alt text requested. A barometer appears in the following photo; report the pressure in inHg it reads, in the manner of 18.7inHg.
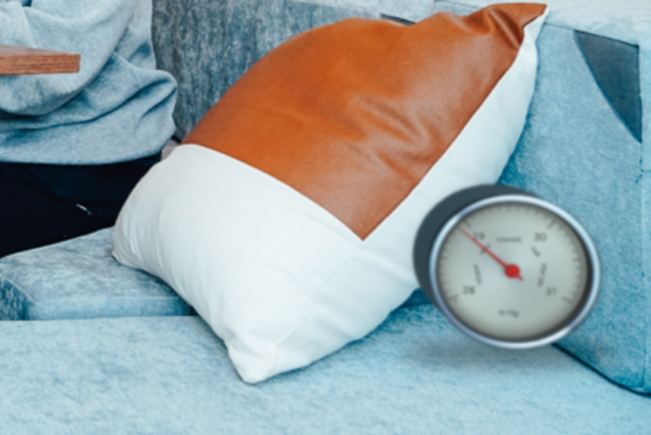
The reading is 28.9inHg
